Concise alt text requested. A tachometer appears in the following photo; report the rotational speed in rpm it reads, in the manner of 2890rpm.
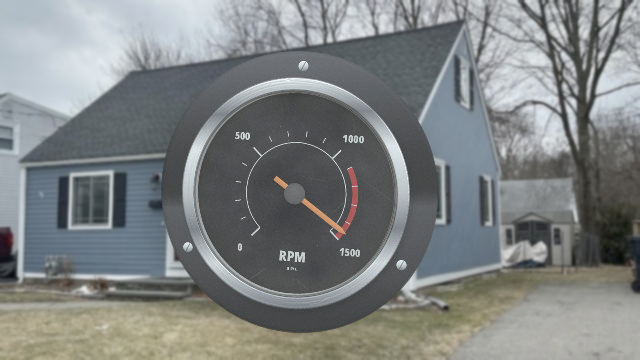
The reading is 1450rpm
